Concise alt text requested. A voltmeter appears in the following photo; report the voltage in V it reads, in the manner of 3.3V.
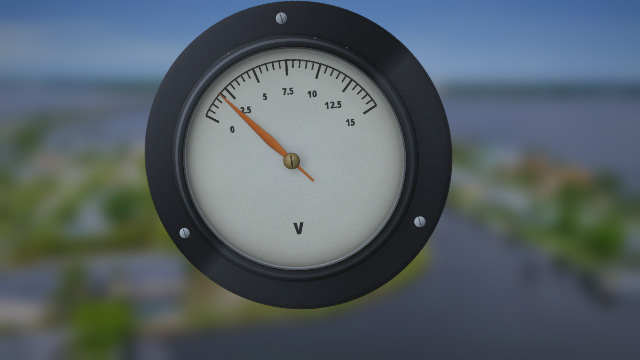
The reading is 2V
